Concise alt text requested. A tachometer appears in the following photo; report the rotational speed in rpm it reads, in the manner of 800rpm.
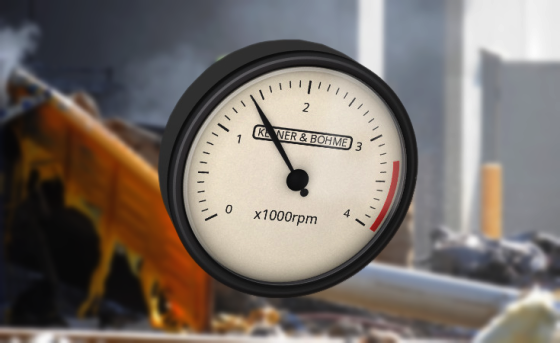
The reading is 1400rpm
